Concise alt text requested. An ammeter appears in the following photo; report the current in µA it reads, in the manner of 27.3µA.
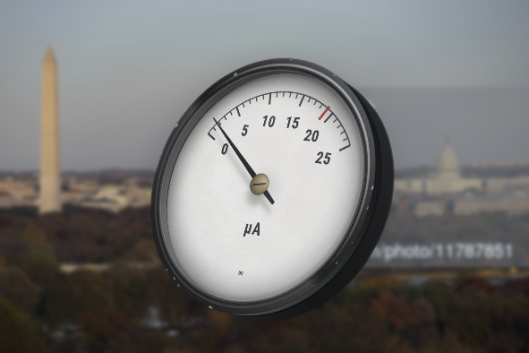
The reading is 2µA
